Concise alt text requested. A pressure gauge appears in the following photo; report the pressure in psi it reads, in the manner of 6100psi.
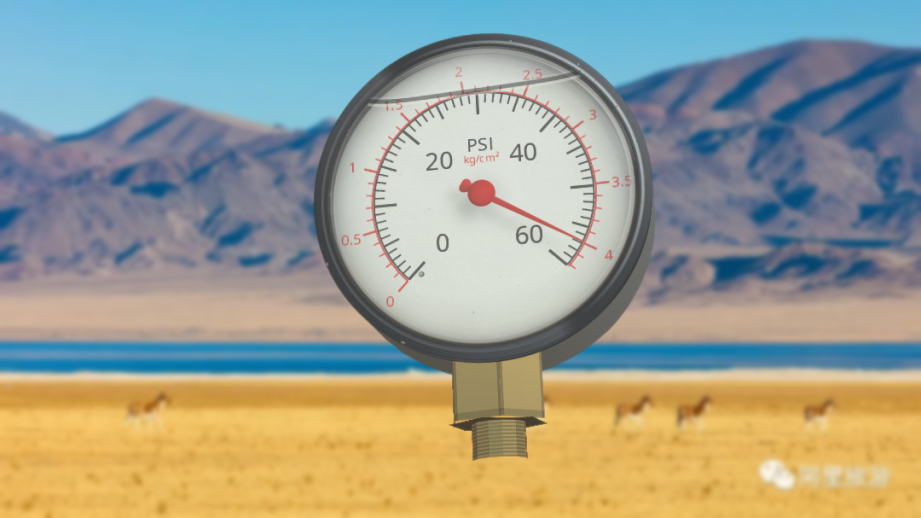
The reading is 57psi
